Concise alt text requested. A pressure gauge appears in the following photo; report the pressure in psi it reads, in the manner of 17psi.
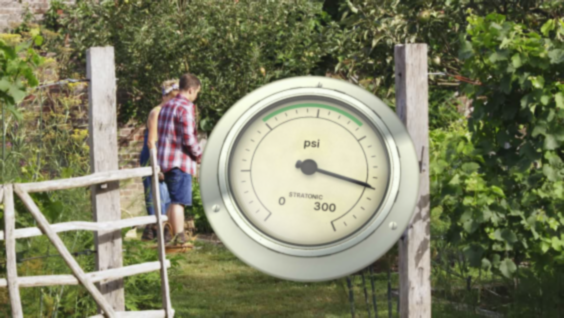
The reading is 250psi
